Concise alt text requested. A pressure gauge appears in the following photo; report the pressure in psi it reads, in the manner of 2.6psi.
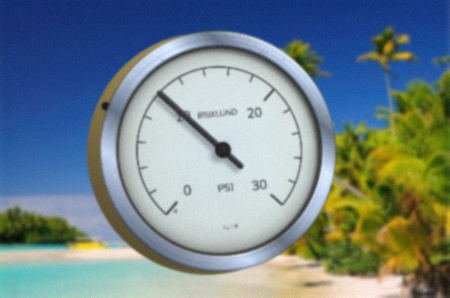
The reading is 10psi
